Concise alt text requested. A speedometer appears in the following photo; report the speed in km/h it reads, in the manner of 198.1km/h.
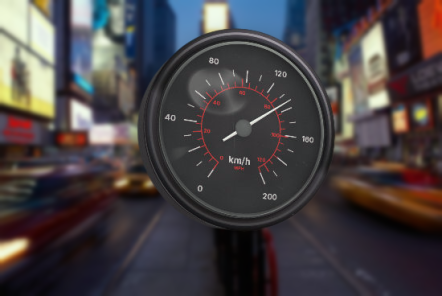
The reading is 135km/h
